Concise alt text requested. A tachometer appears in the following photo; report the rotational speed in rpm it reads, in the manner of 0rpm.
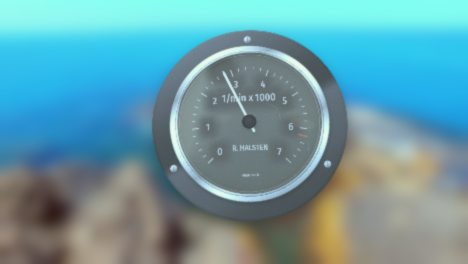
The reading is 2800rpm
